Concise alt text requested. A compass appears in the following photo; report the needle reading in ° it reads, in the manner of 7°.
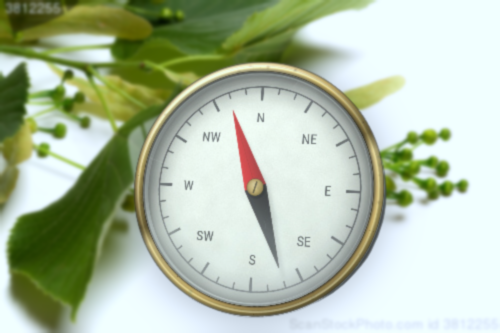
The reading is 340°
